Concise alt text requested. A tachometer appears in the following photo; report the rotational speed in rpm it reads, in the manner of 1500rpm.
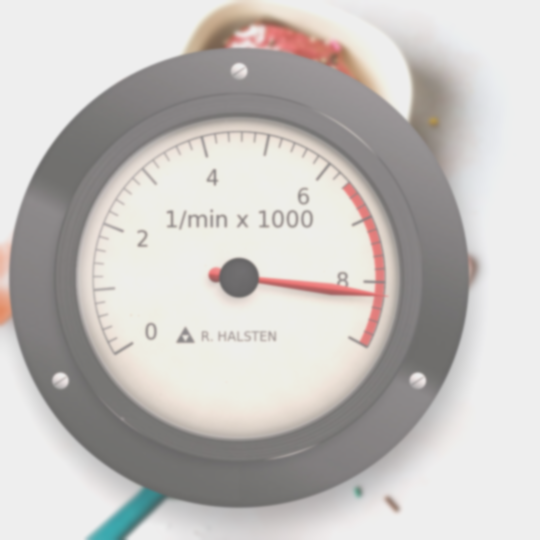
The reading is 8200rpm
